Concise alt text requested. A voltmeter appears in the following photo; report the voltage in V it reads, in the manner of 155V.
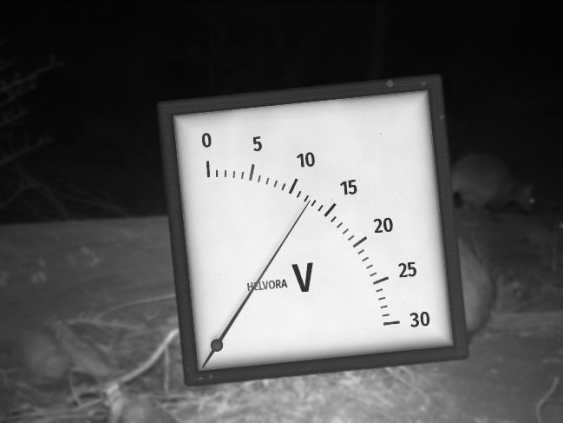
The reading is 12.5V
